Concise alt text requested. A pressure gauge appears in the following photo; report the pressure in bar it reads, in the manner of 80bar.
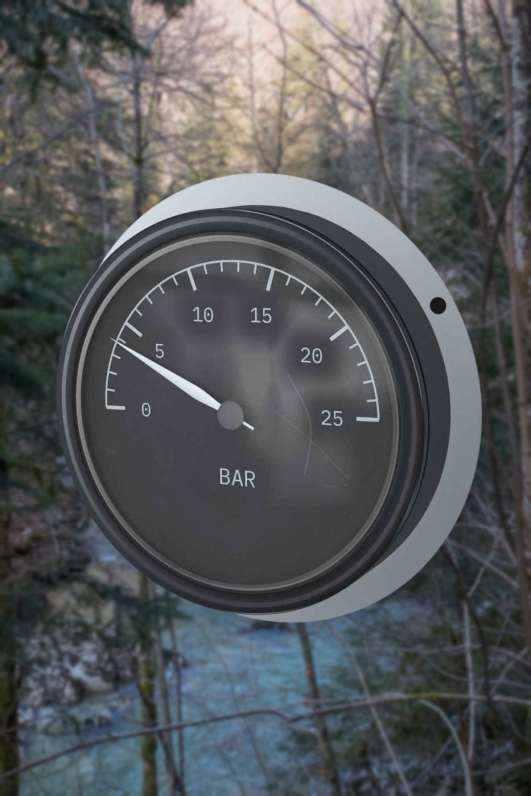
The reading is 4bar
